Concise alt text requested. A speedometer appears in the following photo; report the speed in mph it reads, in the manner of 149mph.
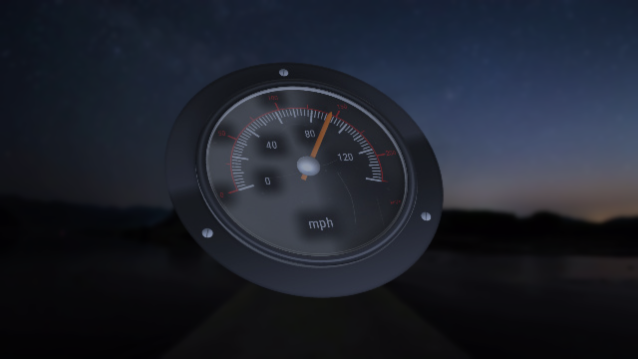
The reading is 90mph
